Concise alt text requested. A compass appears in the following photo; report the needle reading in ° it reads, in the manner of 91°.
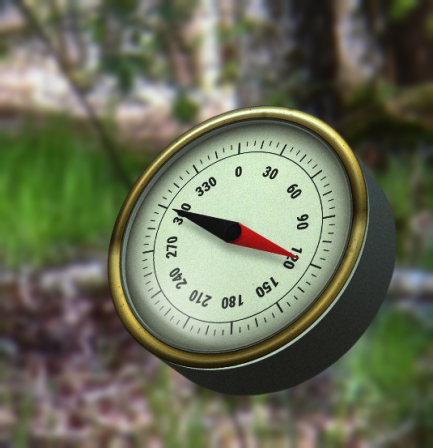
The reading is 120°
